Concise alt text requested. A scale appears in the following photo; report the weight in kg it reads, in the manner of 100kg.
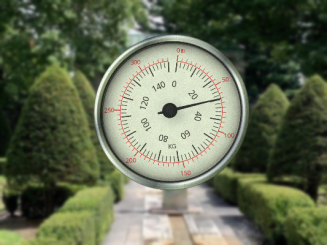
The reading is 30kg
